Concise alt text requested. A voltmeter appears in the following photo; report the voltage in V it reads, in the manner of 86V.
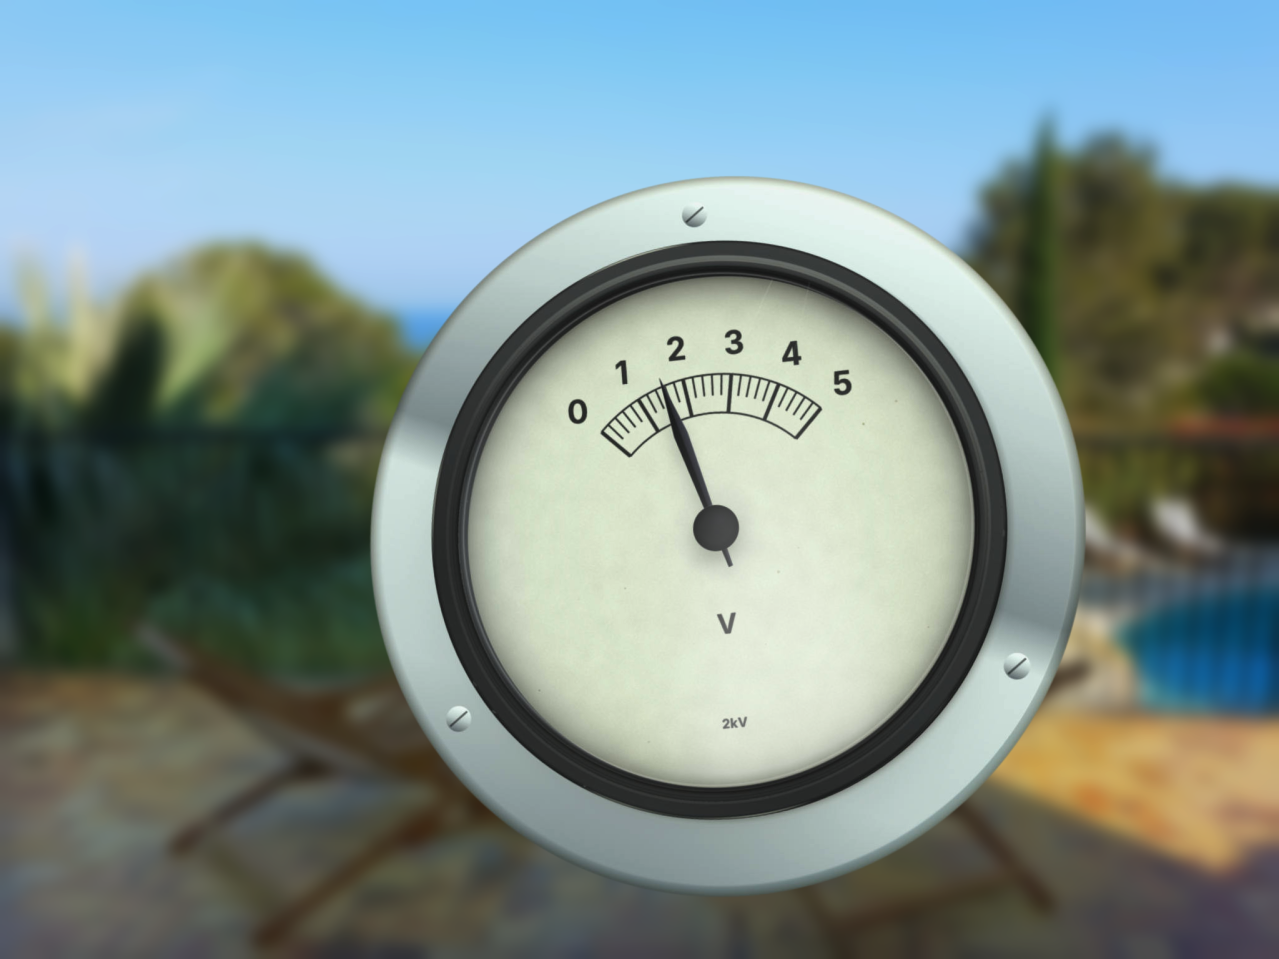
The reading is 1.6V
